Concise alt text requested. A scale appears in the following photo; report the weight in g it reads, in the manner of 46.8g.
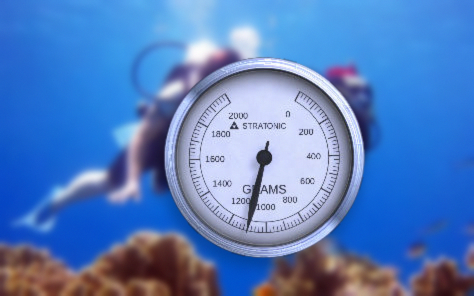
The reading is 1100g
